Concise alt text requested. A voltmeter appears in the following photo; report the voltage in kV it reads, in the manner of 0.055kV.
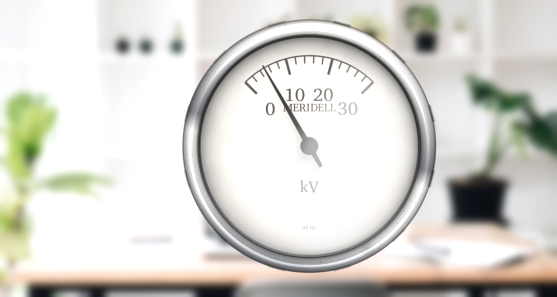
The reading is 5kV
